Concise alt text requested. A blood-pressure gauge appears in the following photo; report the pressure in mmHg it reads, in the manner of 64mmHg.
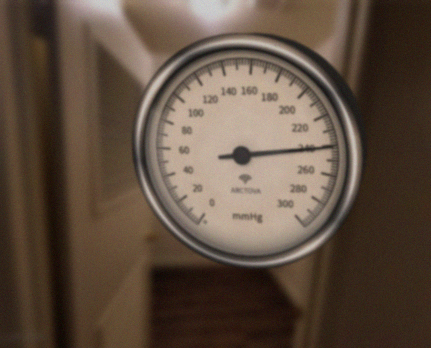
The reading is 240mmHg
